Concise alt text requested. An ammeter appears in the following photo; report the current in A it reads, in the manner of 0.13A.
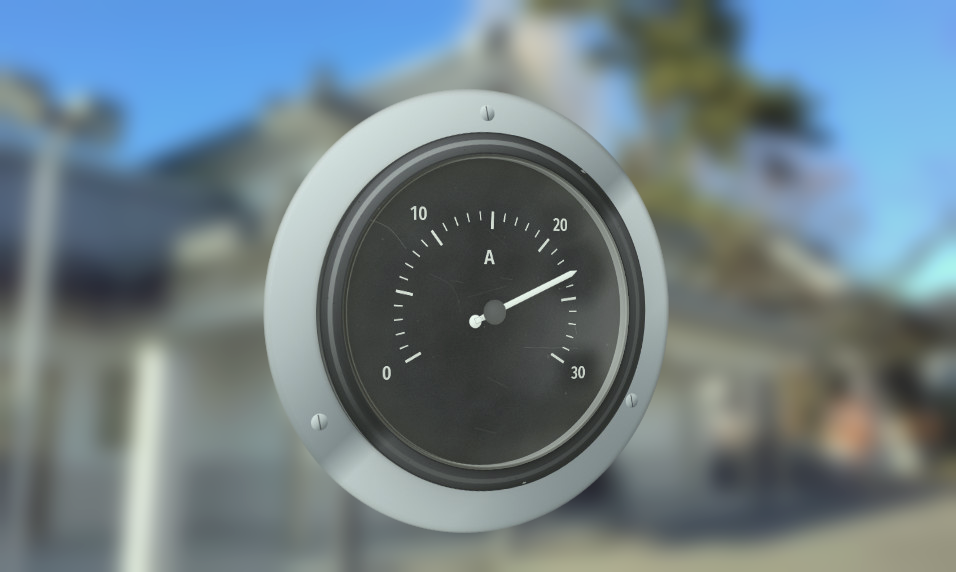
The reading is 23A
